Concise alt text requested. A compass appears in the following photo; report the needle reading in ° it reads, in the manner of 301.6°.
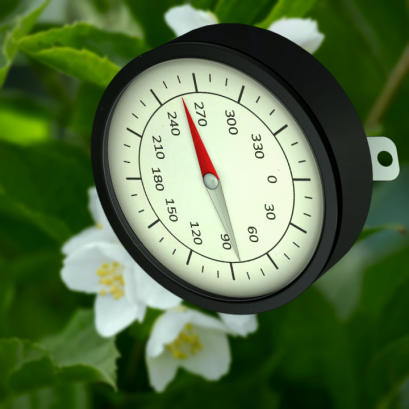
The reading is 260°
